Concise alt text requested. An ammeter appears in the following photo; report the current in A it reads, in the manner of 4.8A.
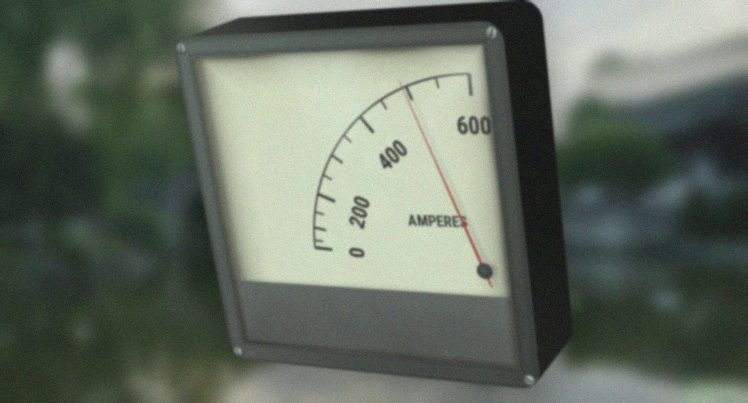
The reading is 500A
